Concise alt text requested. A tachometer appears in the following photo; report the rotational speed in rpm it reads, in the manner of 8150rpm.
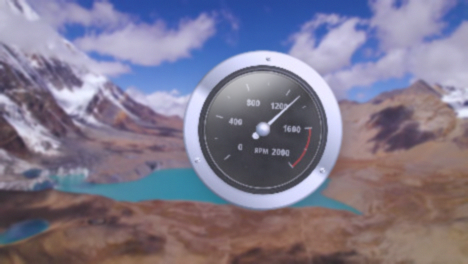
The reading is 1300rpm
